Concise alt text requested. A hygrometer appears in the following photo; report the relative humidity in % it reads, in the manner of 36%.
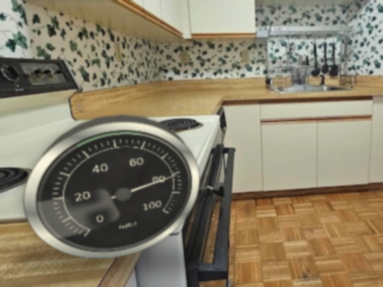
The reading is 80%
